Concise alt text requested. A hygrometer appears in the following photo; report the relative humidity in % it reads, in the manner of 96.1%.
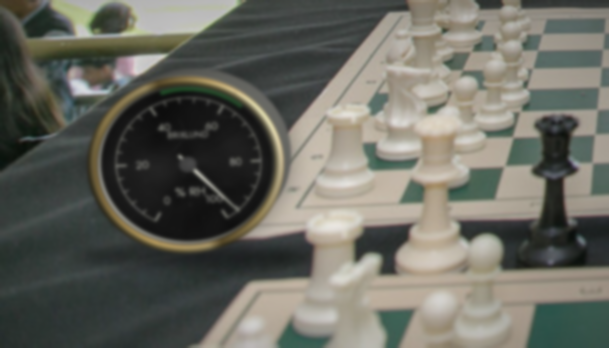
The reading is 96%
